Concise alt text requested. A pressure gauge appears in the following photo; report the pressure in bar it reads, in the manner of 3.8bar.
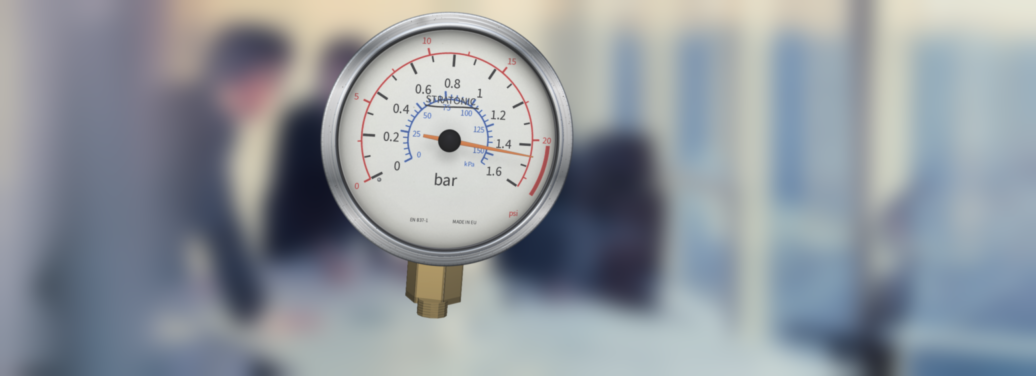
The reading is 1.45bar
